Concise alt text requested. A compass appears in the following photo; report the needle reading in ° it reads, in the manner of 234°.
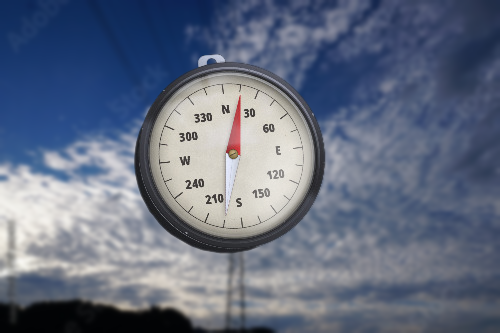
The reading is 15°
